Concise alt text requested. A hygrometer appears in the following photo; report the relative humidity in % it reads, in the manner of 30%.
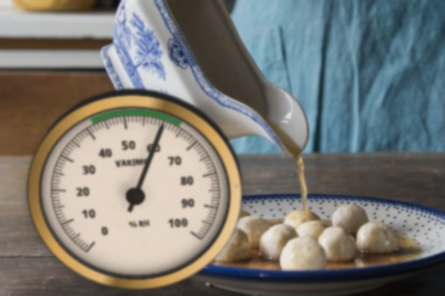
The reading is 60%
